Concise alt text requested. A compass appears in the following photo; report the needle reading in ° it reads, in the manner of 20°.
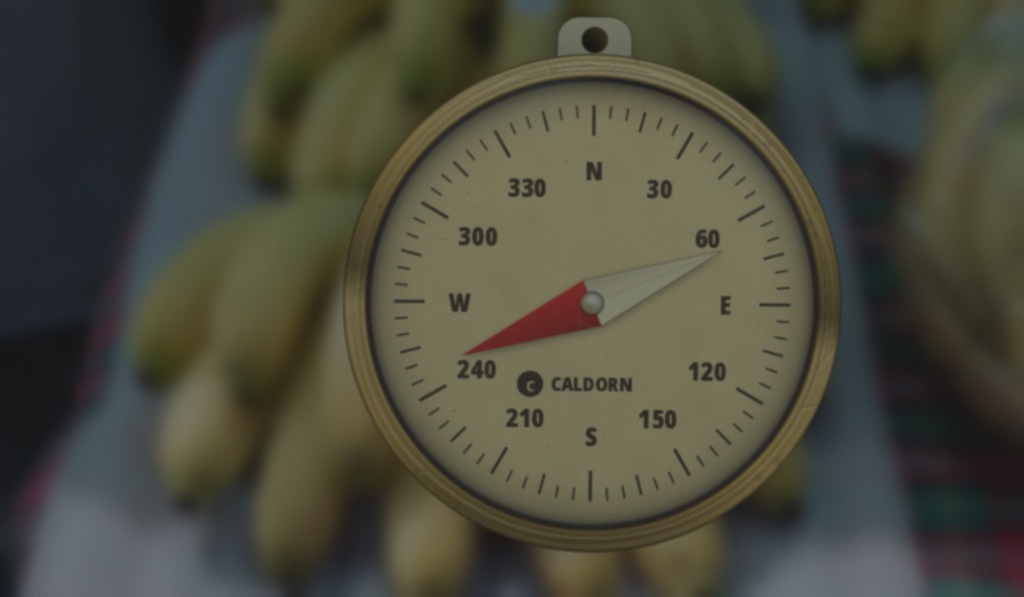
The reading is 247.5°
